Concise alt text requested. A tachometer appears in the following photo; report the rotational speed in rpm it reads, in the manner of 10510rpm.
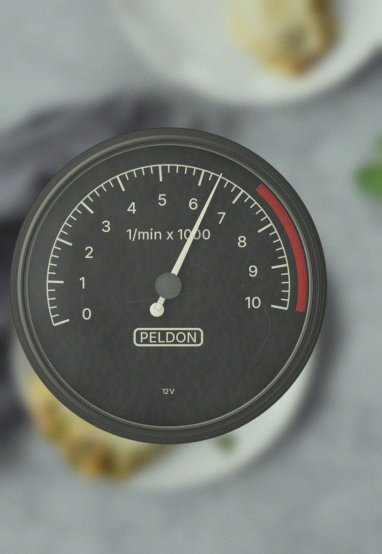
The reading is 6400rpm
